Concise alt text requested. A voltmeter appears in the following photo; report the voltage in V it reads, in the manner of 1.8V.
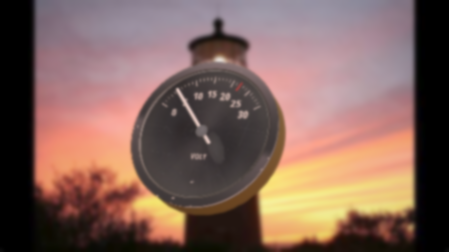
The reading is 5V
